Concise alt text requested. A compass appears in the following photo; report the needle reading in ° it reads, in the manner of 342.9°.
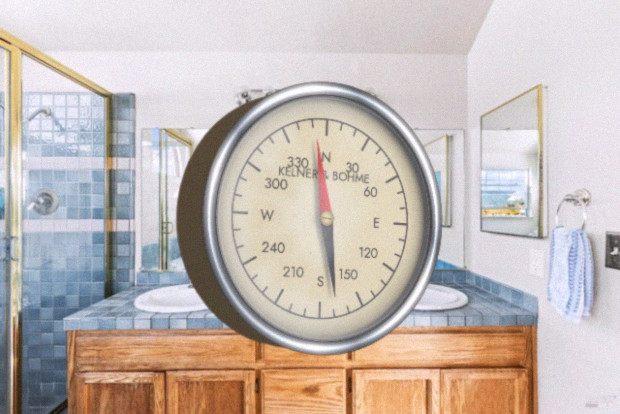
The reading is 350°
